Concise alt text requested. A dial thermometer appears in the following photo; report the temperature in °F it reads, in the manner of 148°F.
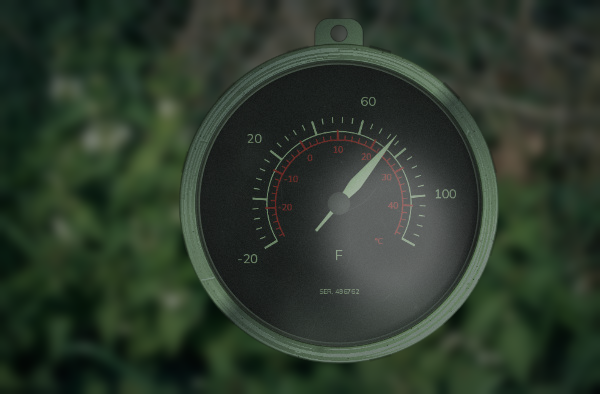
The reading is 74°F
